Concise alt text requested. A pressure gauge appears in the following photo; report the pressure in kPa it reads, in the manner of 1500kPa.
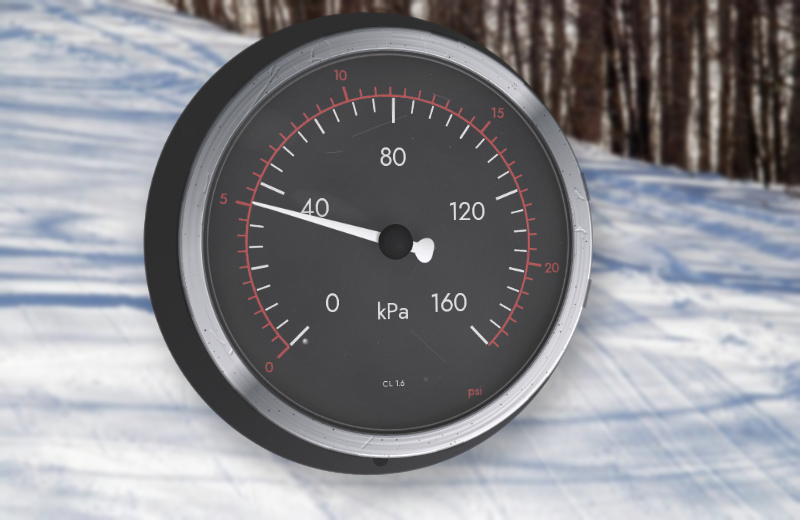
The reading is 35kPa
